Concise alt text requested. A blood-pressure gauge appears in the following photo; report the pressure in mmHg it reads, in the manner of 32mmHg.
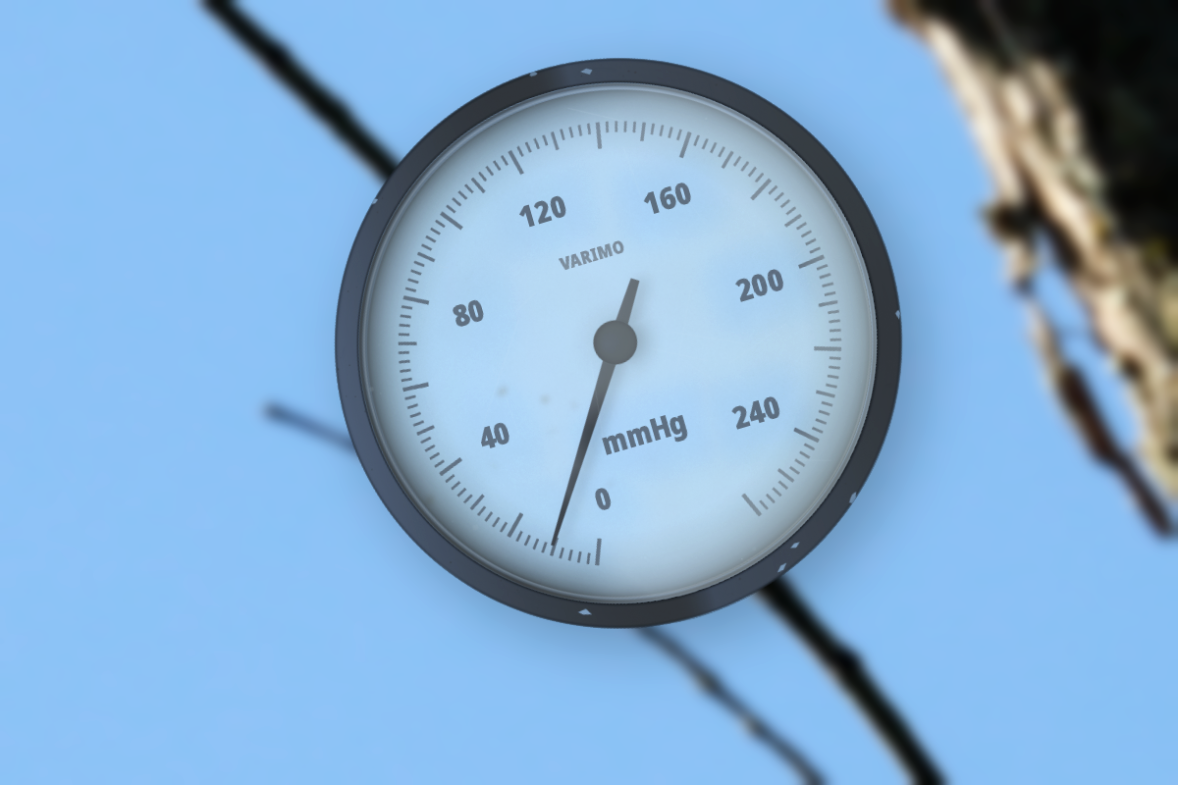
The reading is 10mmHg
